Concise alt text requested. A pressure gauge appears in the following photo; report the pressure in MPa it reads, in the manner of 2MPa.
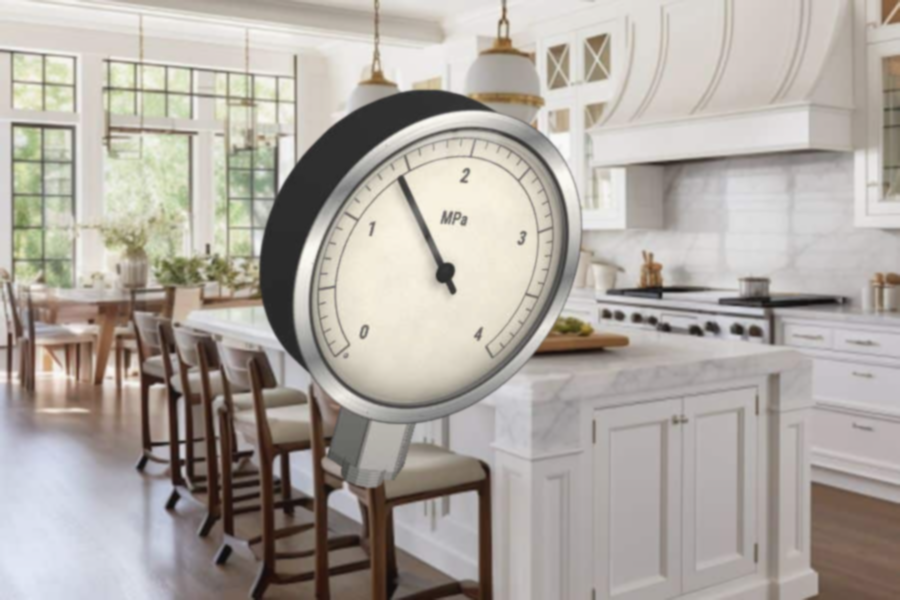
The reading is 1.4MPa
